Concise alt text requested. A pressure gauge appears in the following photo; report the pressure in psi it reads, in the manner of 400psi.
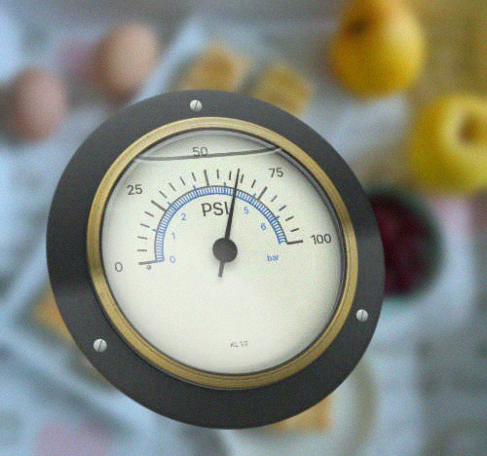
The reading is 62.5psi
